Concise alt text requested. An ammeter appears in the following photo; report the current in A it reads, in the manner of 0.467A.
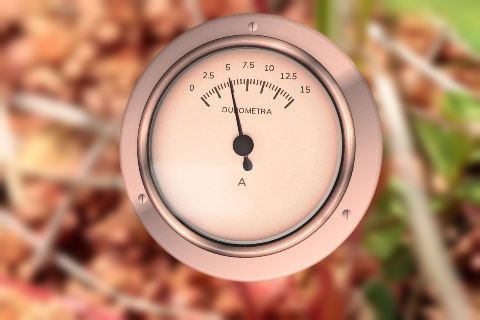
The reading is 5A
